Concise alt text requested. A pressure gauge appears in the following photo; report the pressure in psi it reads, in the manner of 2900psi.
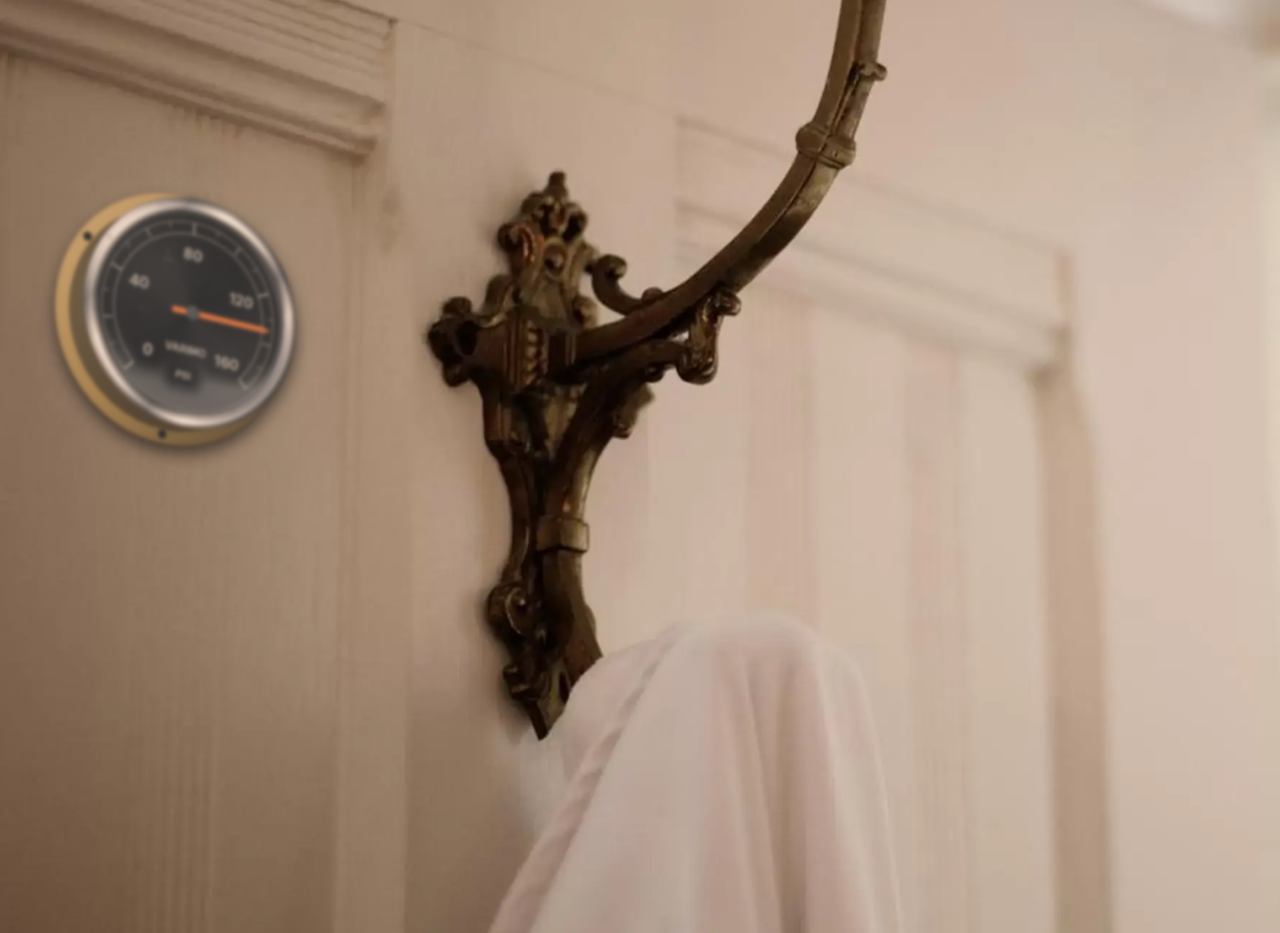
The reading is 135psi
